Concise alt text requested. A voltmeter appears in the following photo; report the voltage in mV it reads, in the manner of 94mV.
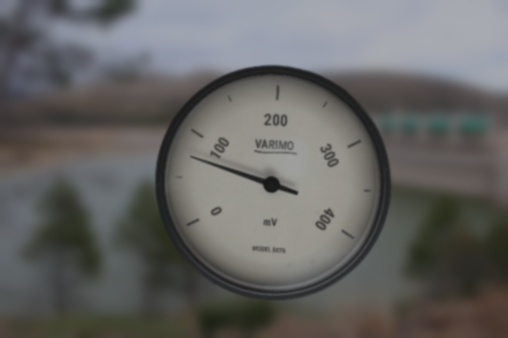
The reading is 75mV
